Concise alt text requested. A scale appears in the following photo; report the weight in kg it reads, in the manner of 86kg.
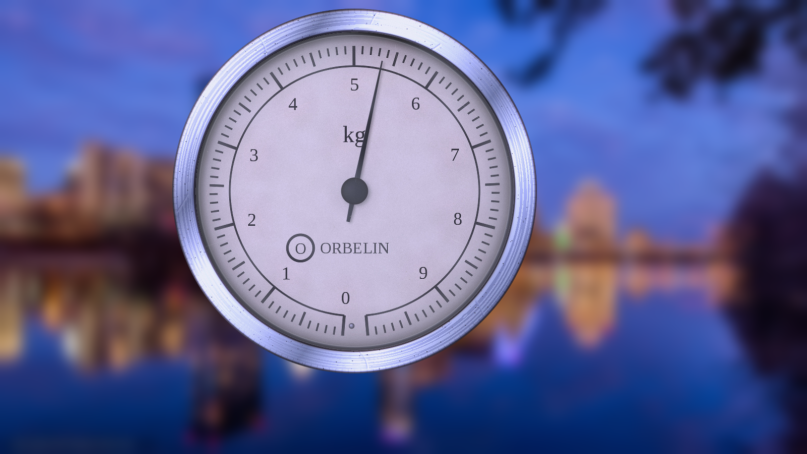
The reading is 5.35kg
